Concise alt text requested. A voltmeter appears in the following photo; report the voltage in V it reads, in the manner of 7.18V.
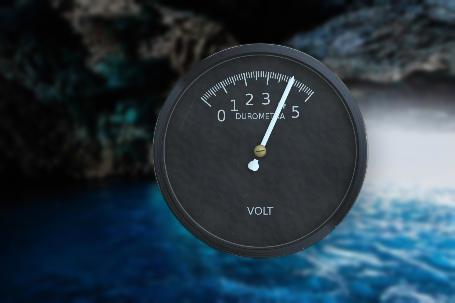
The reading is 4V
